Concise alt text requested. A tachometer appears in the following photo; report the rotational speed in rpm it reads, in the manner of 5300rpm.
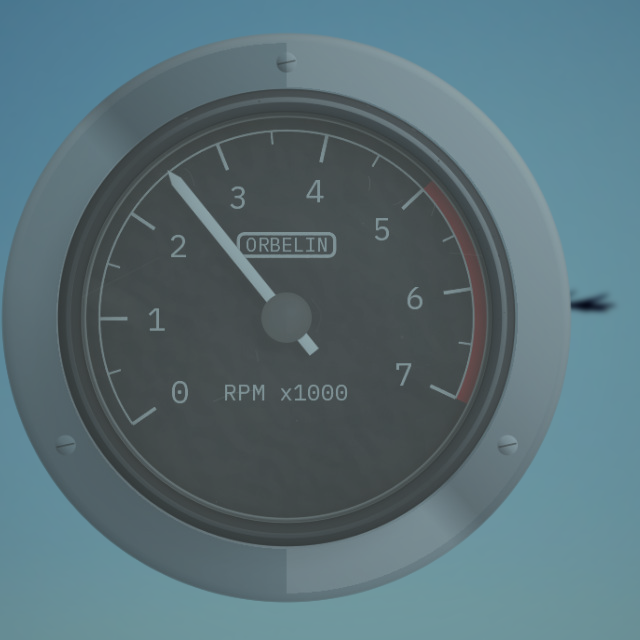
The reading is 2500rpm
